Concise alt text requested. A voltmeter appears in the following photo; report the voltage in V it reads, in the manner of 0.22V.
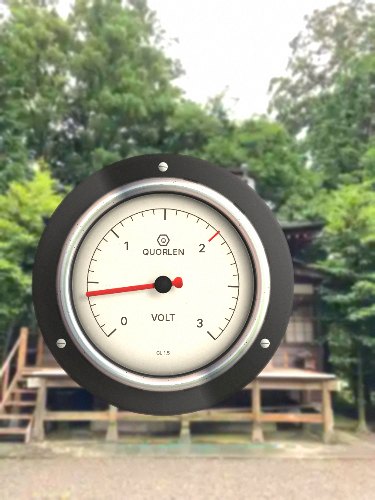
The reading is 0.4V
